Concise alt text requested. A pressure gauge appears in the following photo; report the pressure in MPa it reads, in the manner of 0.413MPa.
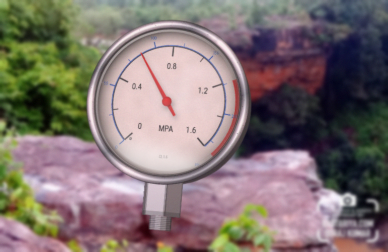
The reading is 0.6MPa
